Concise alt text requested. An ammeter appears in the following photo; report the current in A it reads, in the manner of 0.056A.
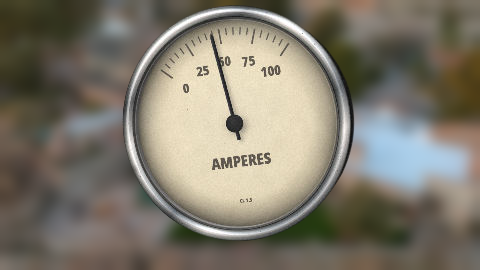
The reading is 45A
